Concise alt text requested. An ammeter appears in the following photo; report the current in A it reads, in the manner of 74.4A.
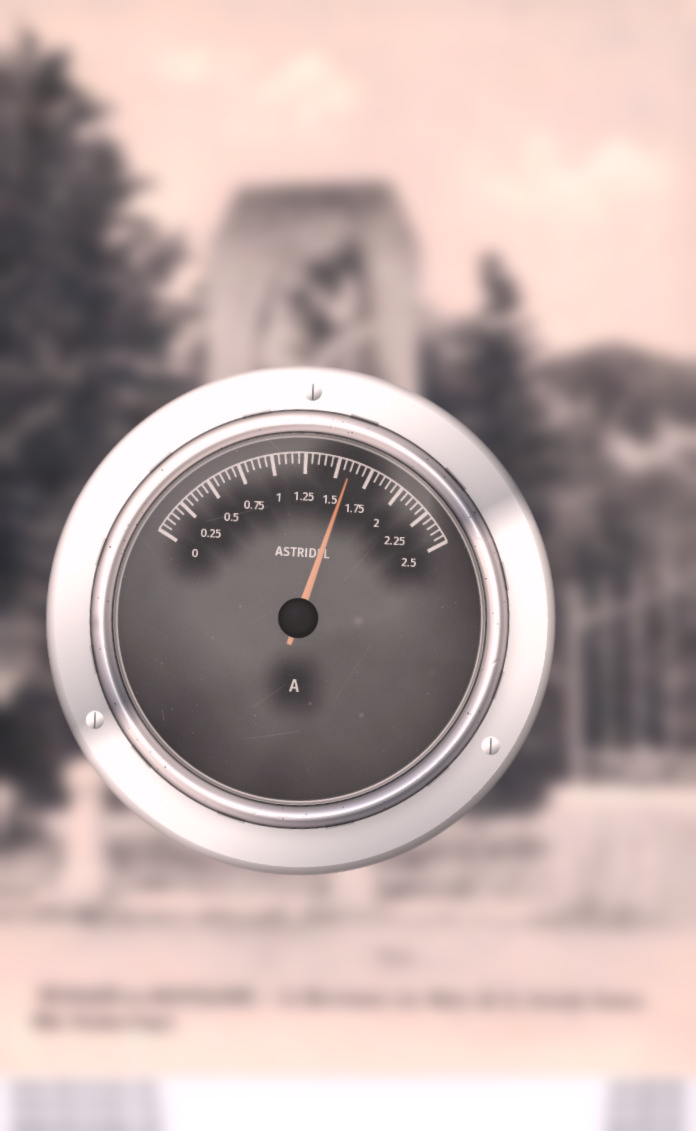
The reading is 1.6A
